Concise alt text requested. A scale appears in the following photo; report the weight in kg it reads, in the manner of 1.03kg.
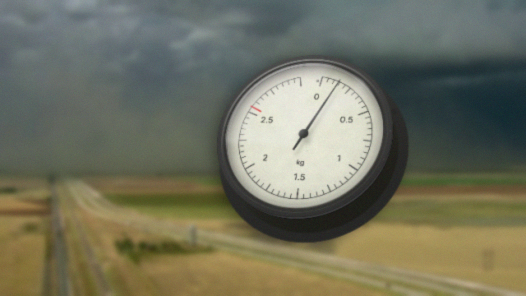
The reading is 0.15kg
